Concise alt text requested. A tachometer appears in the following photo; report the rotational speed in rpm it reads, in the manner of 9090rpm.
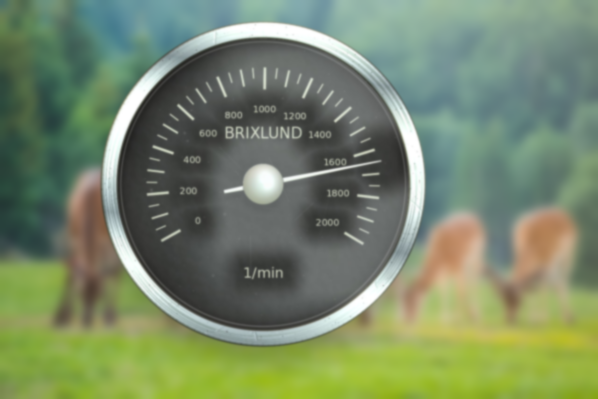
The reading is 1650rpm
